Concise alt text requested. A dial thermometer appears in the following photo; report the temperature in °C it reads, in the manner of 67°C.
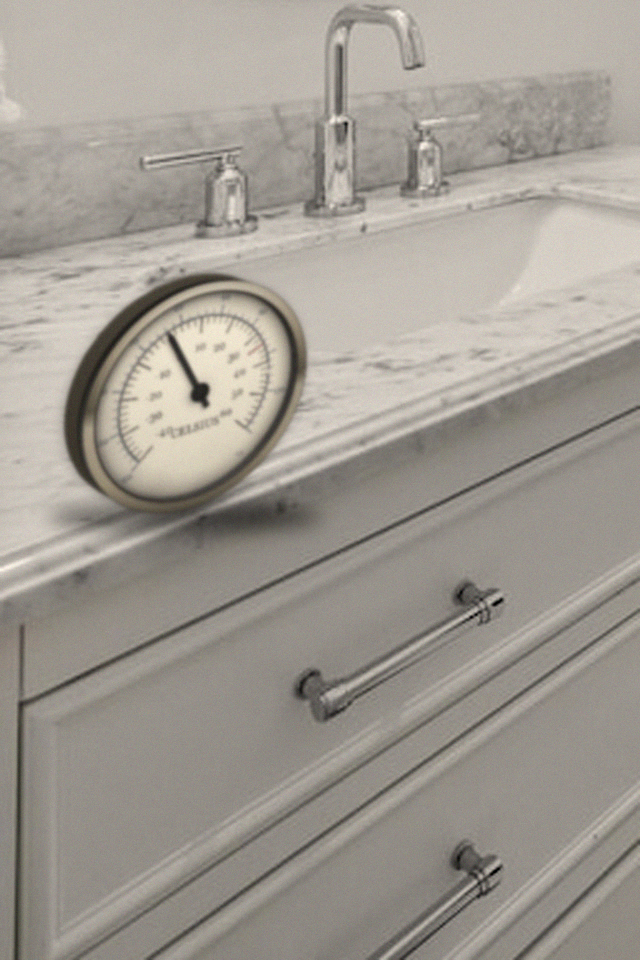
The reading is 0°C
